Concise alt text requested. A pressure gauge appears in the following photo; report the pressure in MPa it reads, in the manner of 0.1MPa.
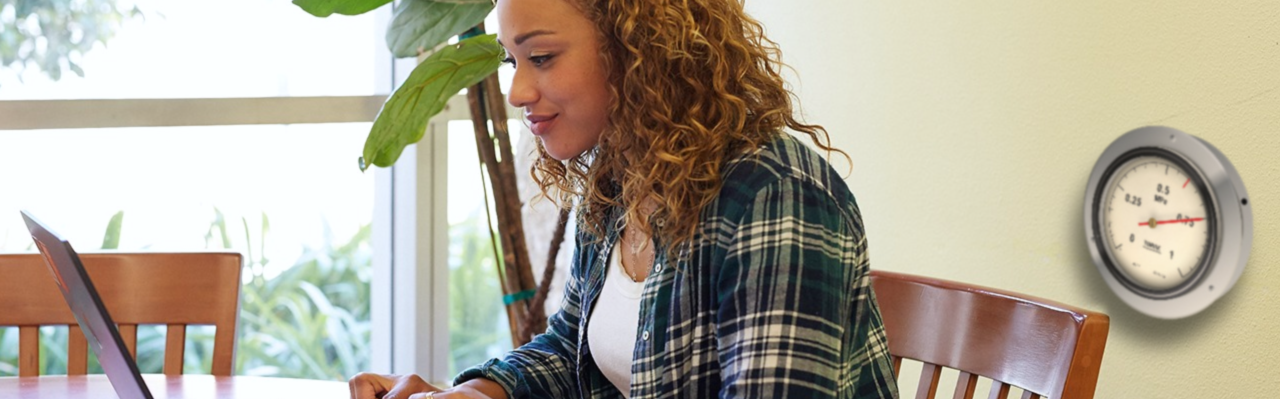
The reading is 0.75MPa
